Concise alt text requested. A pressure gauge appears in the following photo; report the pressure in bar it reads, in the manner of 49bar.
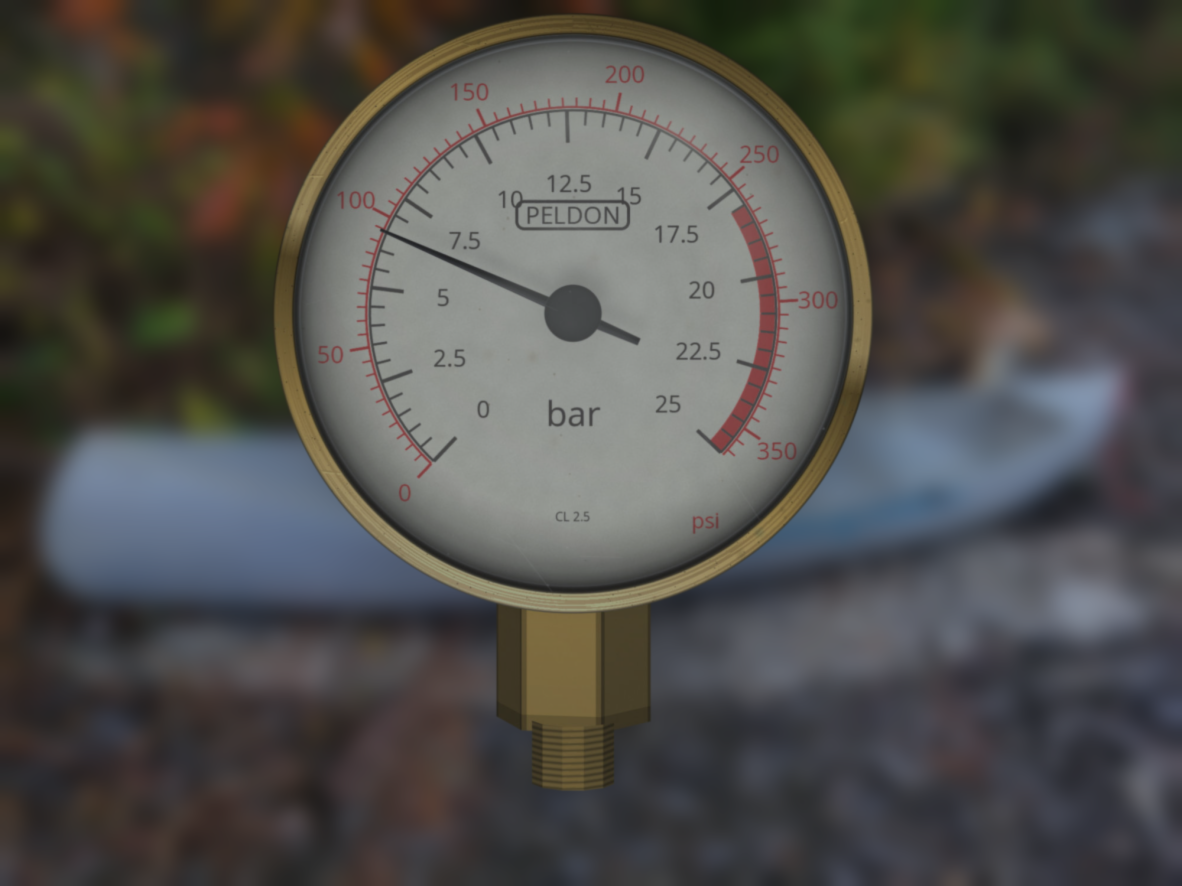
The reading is 6.5bar
